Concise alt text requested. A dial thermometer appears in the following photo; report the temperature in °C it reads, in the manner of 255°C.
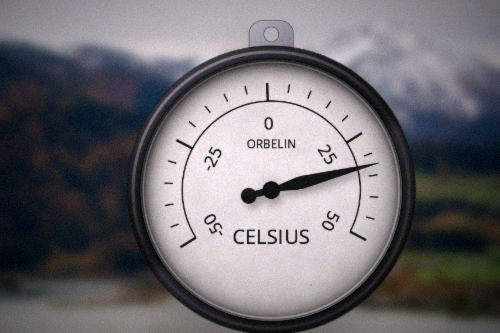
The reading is 32.5°C
